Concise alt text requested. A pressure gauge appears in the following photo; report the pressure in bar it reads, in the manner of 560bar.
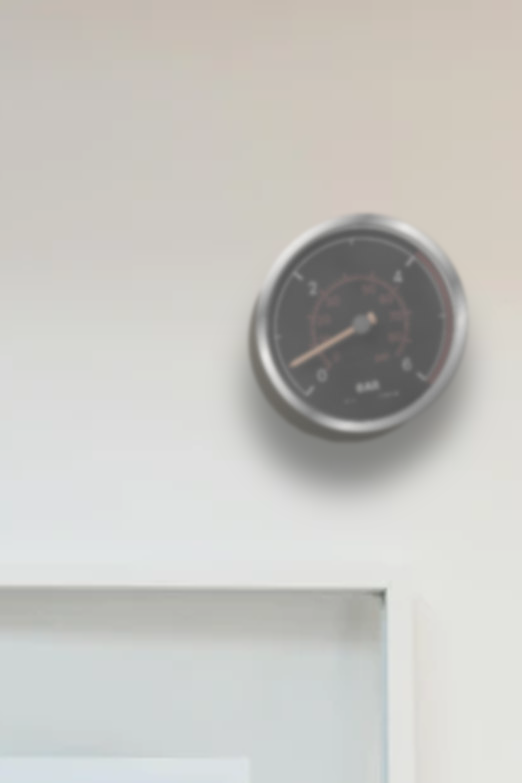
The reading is 0.5bar
